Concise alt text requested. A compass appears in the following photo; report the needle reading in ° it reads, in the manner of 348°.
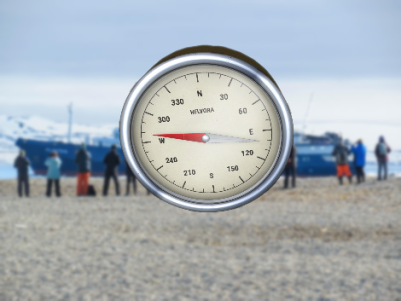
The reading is 280°
